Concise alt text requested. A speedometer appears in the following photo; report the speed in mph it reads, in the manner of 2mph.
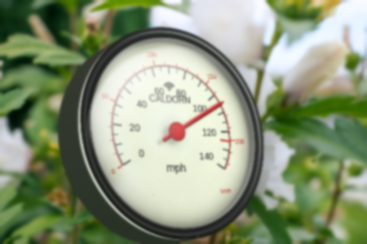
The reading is 105mph
